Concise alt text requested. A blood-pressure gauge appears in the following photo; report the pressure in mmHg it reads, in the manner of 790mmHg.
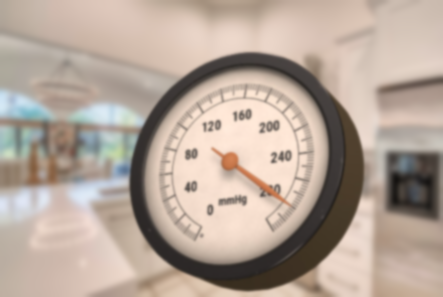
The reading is 280mmHg
